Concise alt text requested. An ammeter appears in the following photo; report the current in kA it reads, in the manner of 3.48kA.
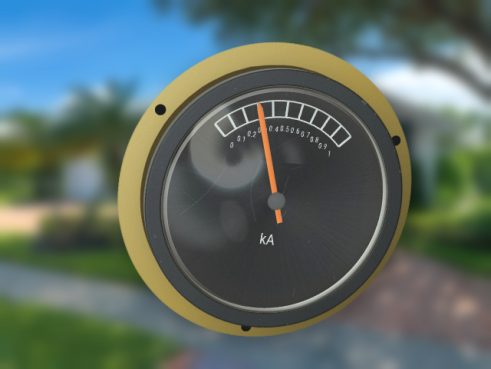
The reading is 0.3kA
